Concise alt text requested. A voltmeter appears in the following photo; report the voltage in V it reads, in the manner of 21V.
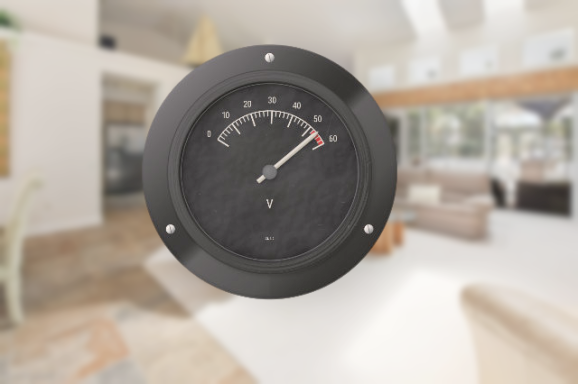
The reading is 54V
